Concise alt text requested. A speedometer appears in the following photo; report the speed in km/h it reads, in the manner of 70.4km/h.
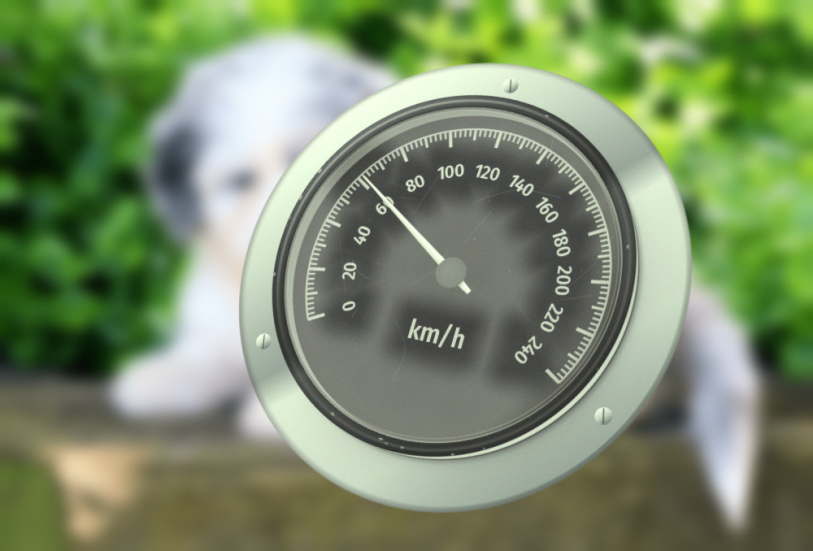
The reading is 62km/h
